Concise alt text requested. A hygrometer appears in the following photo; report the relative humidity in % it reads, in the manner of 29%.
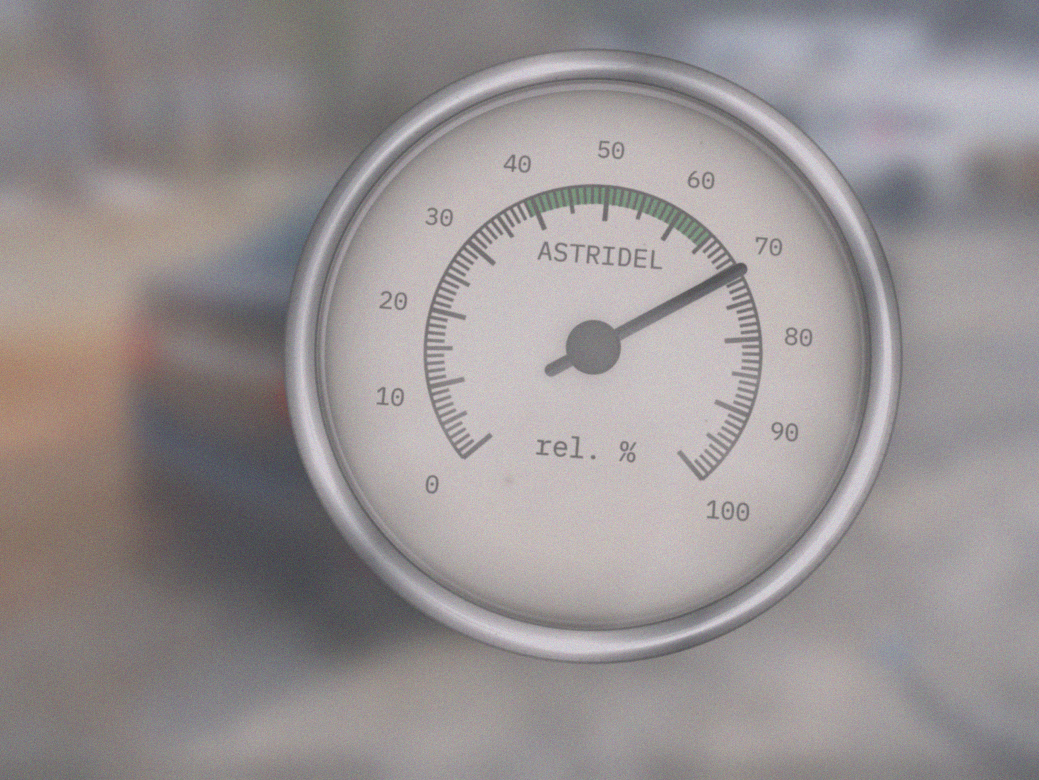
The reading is 71%
